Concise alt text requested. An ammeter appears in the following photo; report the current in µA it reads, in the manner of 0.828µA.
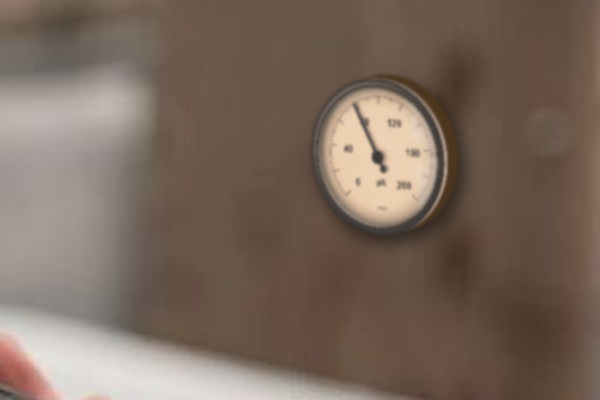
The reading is 80µA
